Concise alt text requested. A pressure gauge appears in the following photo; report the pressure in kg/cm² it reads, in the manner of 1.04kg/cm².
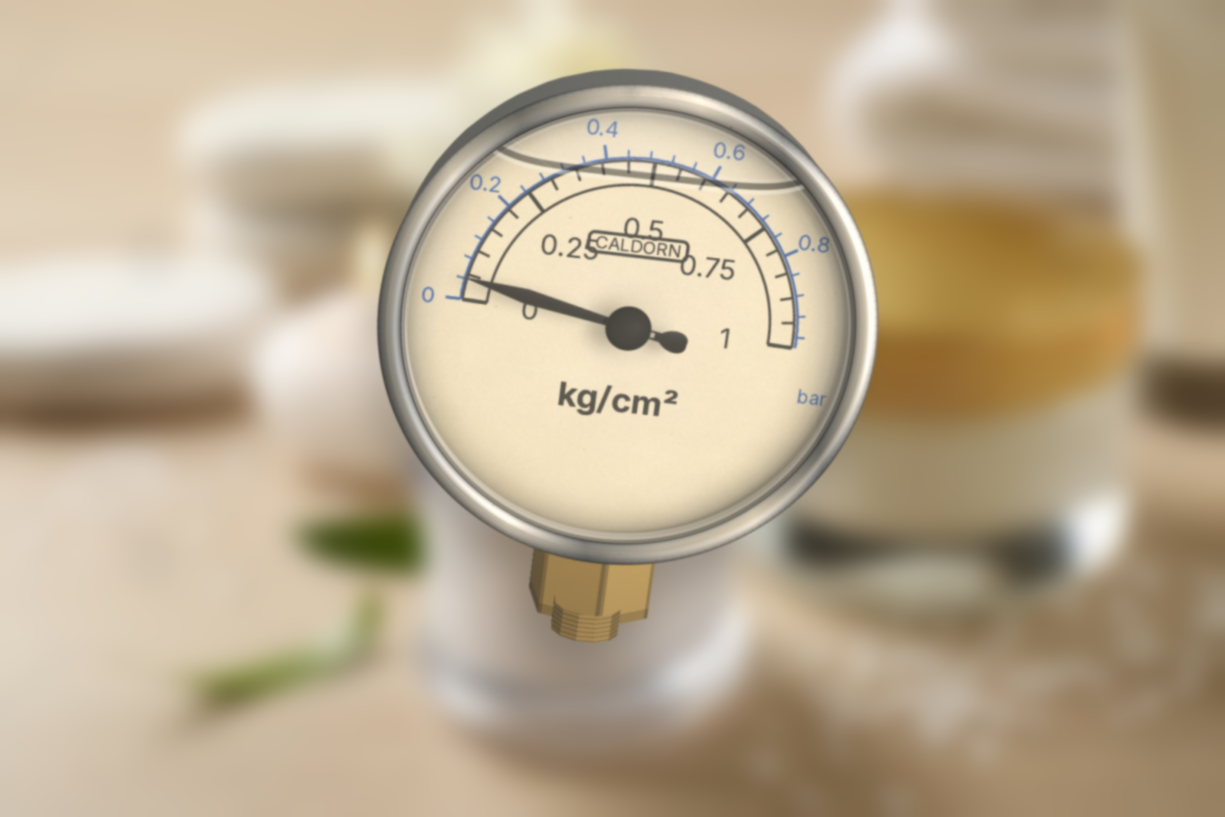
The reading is 0.05kg/cm²
